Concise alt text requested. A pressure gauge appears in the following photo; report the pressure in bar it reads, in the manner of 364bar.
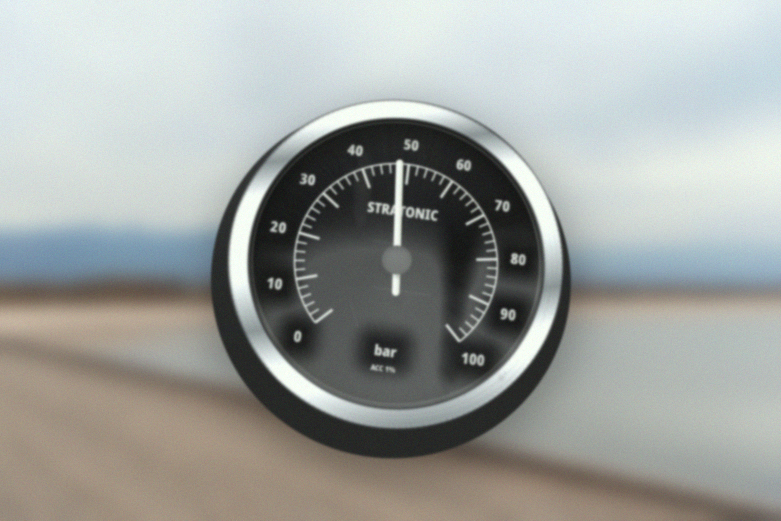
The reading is 48bar
